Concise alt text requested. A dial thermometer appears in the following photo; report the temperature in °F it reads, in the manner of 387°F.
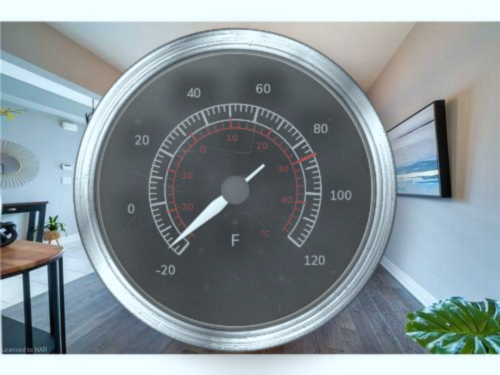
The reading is -16°F
